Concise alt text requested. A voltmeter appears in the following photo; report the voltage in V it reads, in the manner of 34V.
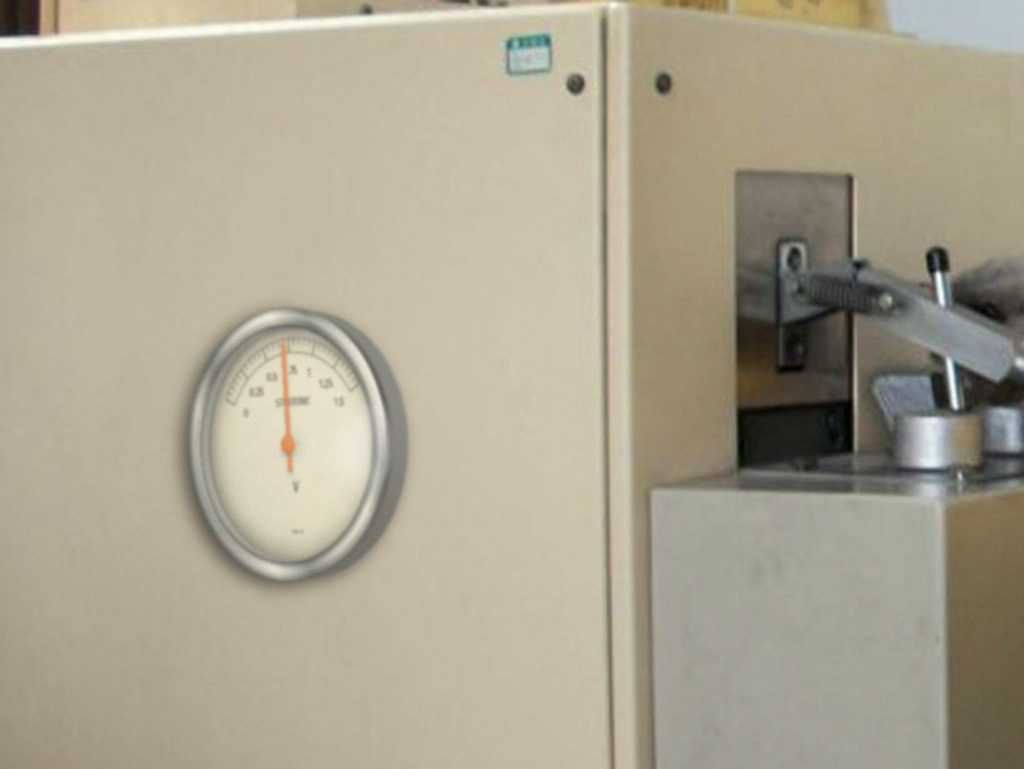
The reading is 0.75V
